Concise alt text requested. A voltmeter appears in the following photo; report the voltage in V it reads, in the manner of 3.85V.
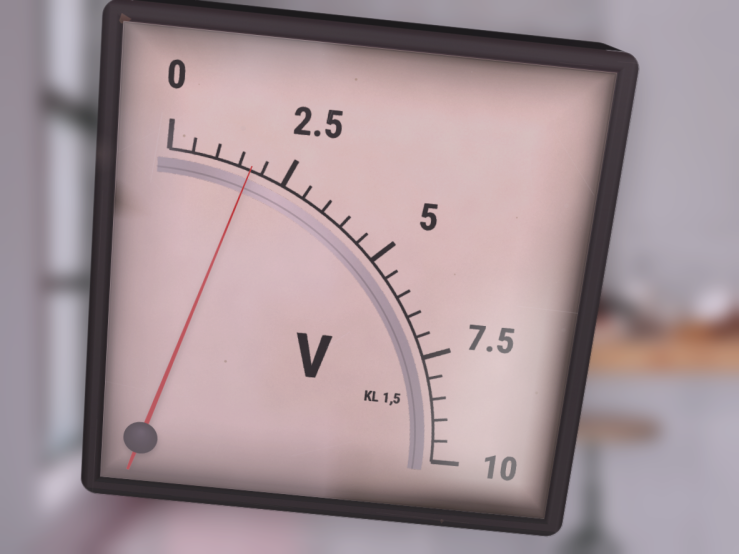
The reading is 1.75V
